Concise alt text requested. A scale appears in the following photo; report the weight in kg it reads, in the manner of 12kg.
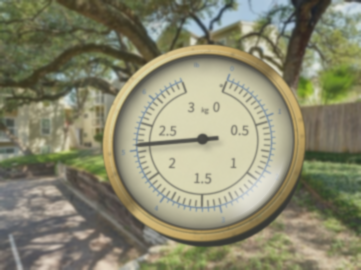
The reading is 2.3kg
